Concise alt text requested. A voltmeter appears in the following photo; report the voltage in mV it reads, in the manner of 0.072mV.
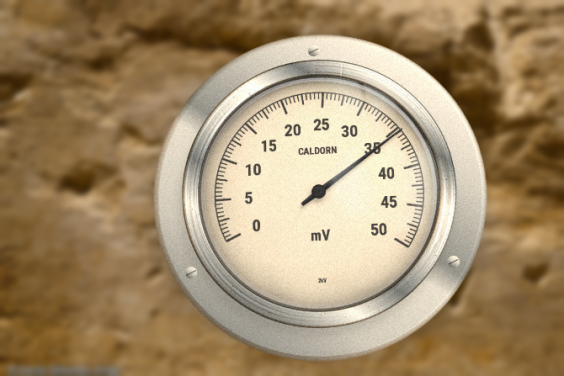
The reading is 35.5mV
